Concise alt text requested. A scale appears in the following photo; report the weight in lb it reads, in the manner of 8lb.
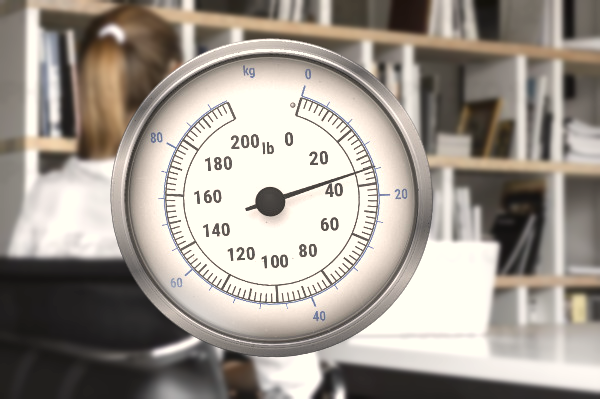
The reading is 34lb
